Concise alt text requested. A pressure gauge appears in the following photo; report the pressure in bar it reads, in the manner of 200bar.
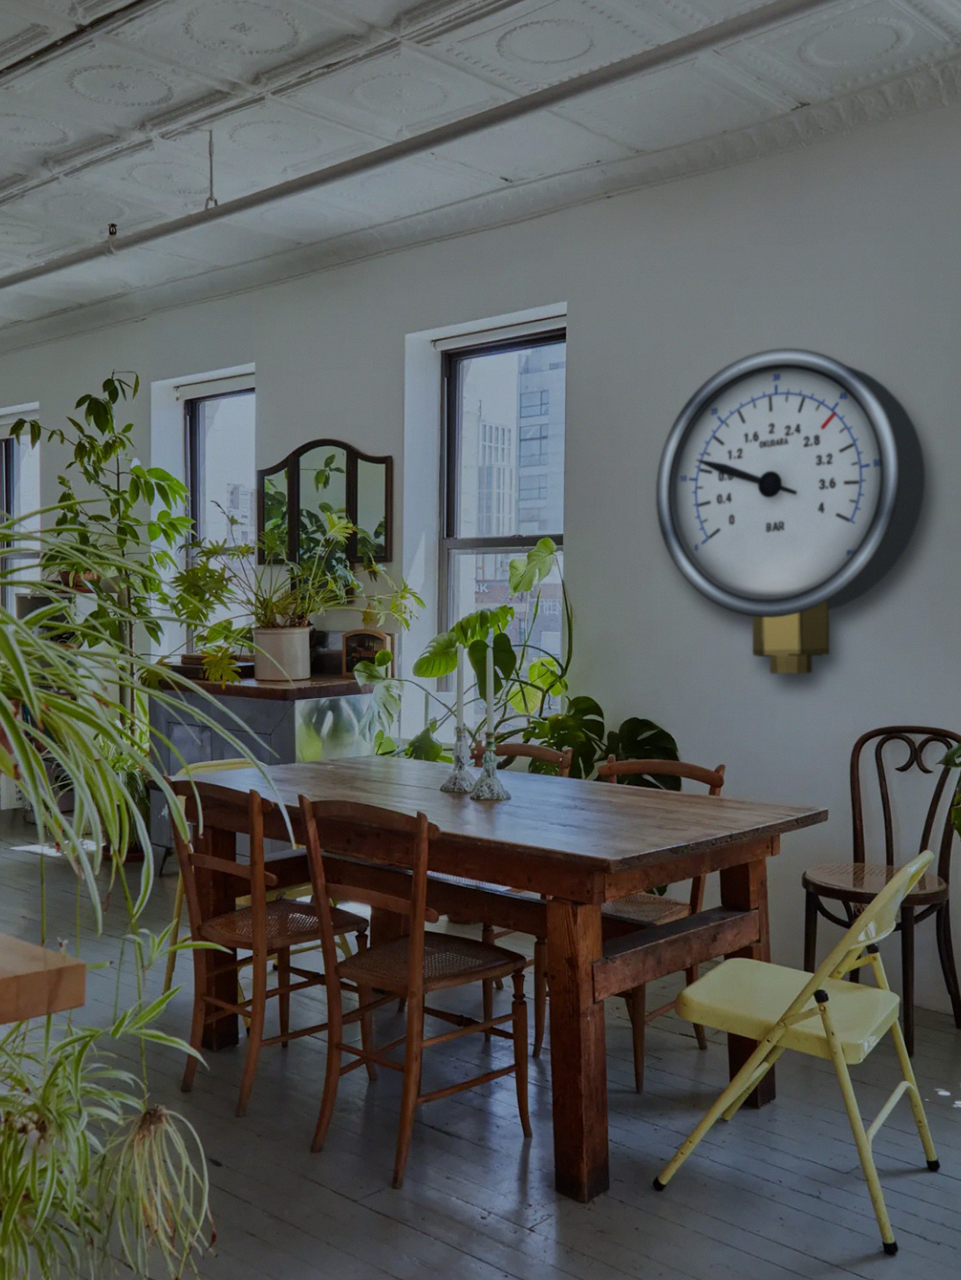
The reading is 0.9bar
